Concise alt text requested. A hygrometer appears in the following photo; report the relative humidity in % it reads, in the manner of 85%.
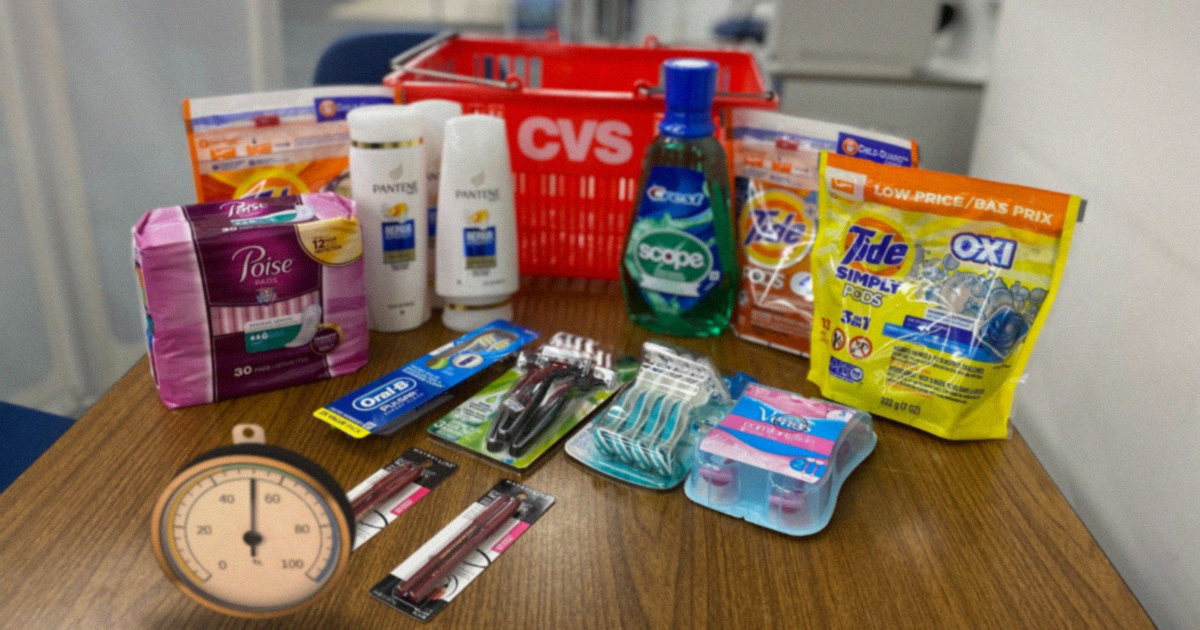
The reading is 52%
